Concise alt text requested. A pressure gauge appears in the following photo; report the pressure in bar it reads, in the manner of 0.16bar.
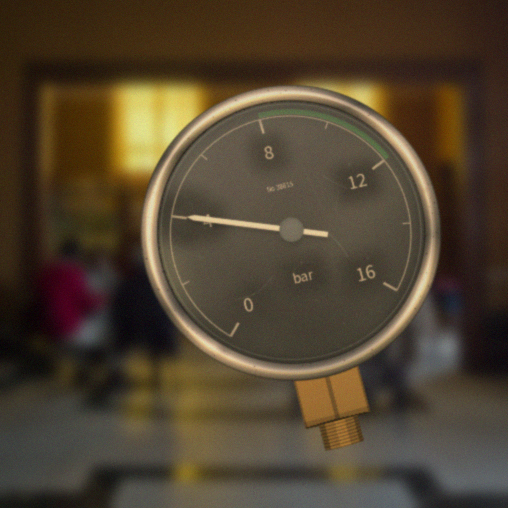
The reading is 4bar
